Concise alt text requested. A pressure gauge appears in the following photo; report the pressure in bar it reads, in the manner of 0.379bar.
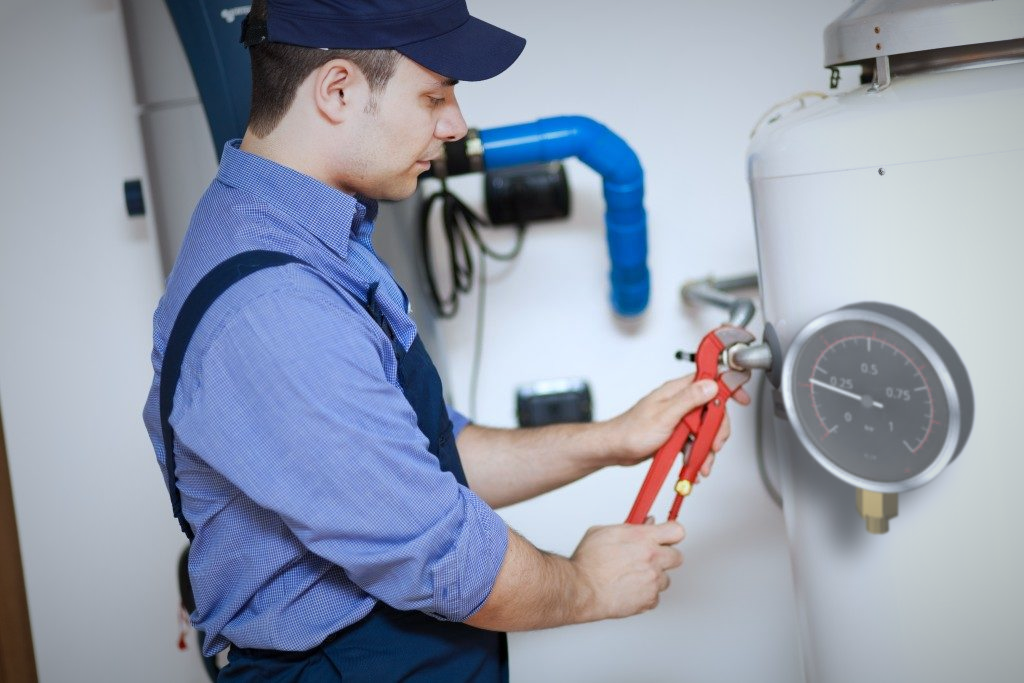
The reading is 0.2bar
